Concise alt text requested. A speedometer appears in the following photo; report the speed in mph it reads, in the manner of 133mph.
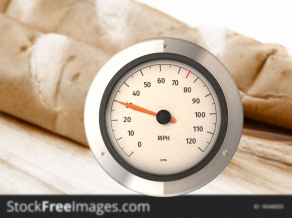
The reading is 30mph
